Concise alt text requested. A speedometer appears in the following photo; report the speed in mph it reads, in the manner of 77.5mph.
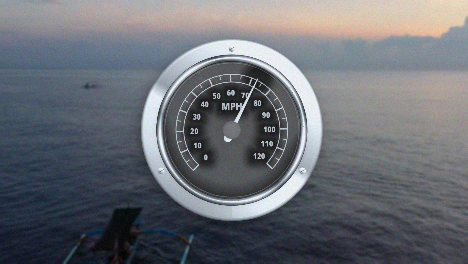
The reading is 72.5mph
